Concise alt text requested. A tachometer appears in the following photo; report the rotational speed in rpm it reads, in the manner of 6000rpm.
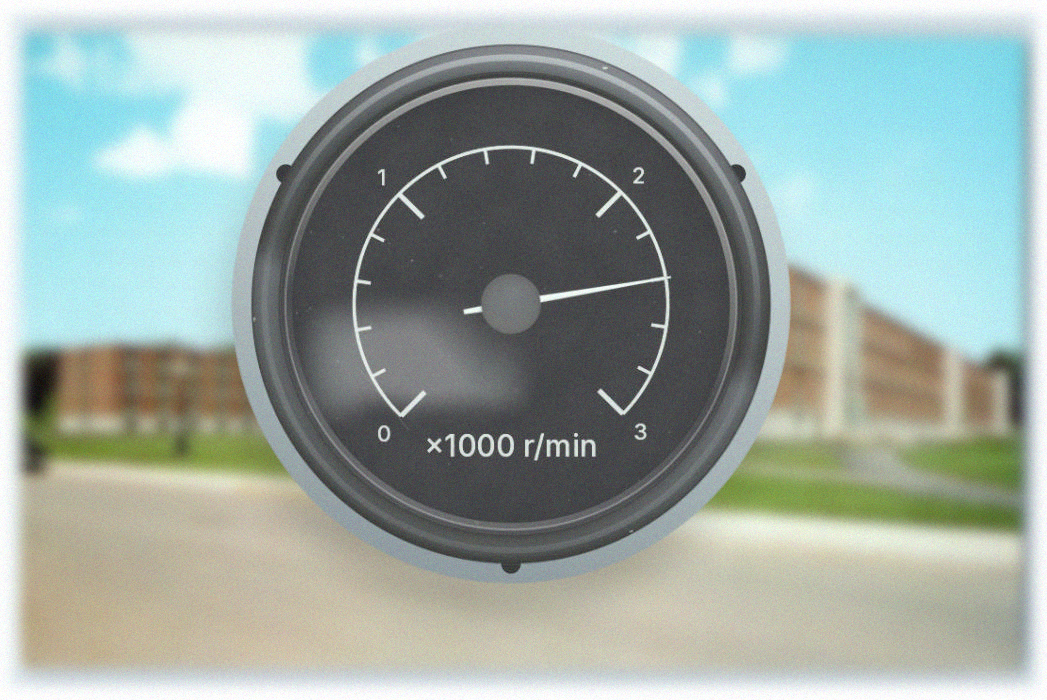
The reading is 2400rpm
